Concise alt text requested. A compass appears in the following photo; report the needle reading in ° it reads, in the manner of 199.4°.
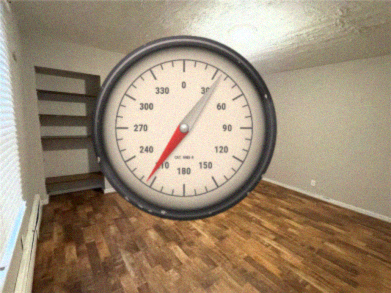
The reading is 215°
